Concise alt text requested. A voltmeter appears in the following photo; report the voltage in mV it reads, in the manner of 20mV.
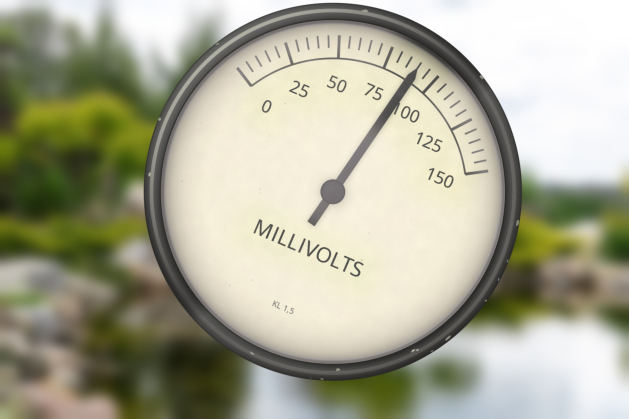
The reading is 90mV
